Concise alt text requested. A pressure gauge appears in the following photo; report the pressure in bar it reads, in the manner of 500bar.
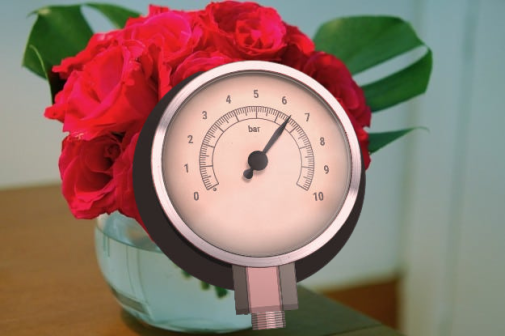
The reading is 6.5bar
